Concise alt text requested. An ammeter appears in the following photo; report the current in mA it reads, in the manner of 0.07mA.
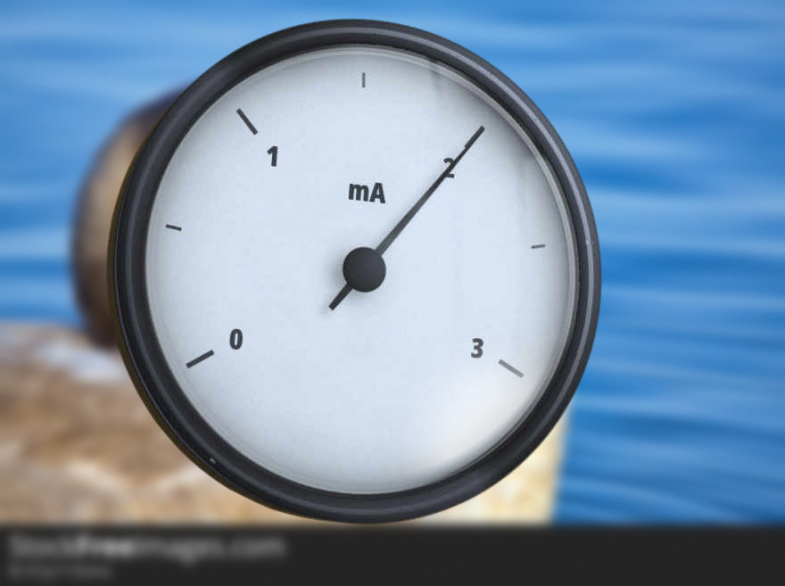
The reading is 2mA
